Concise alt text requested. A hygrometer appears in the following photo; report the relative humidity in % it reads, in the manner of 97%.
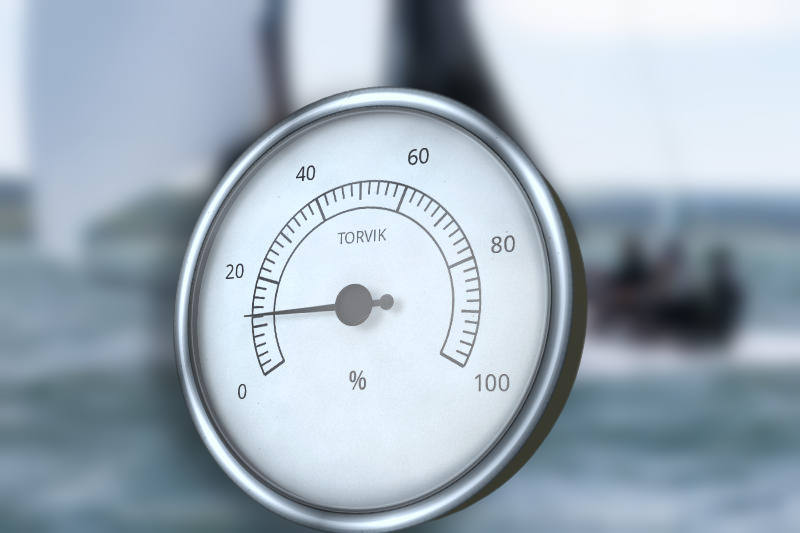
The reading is 12%
